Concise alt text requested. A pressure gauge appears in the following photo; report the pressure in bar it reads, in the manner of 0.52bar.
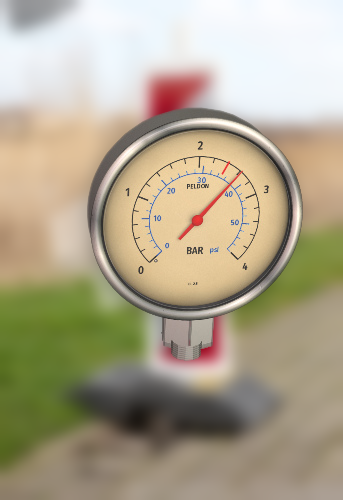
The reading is 2.6bar
